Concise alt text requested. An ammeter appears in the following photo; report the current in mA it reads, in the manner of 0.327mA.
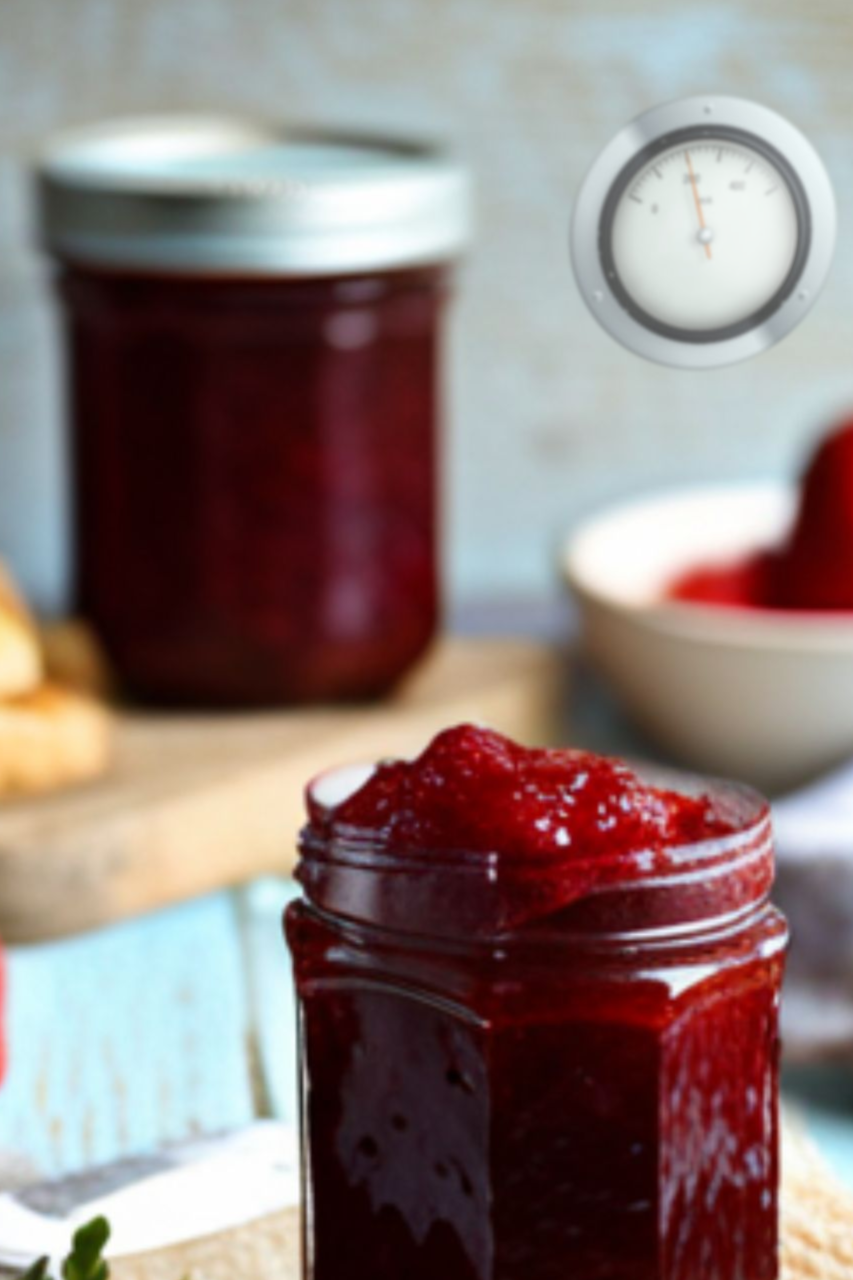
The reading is 200mA
